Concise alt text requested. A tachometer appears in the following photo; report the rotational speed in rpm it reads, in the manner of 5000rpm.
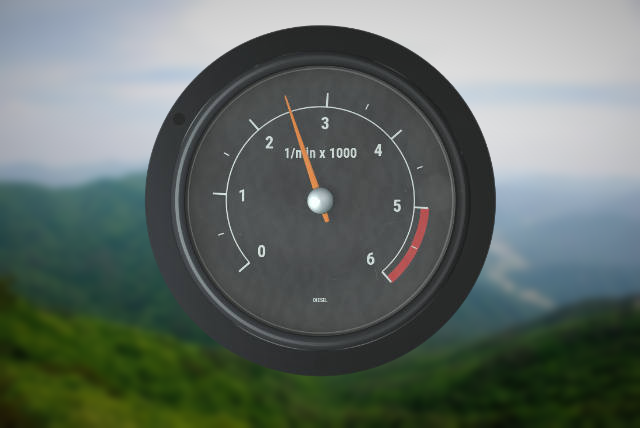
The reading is 2500rpm
